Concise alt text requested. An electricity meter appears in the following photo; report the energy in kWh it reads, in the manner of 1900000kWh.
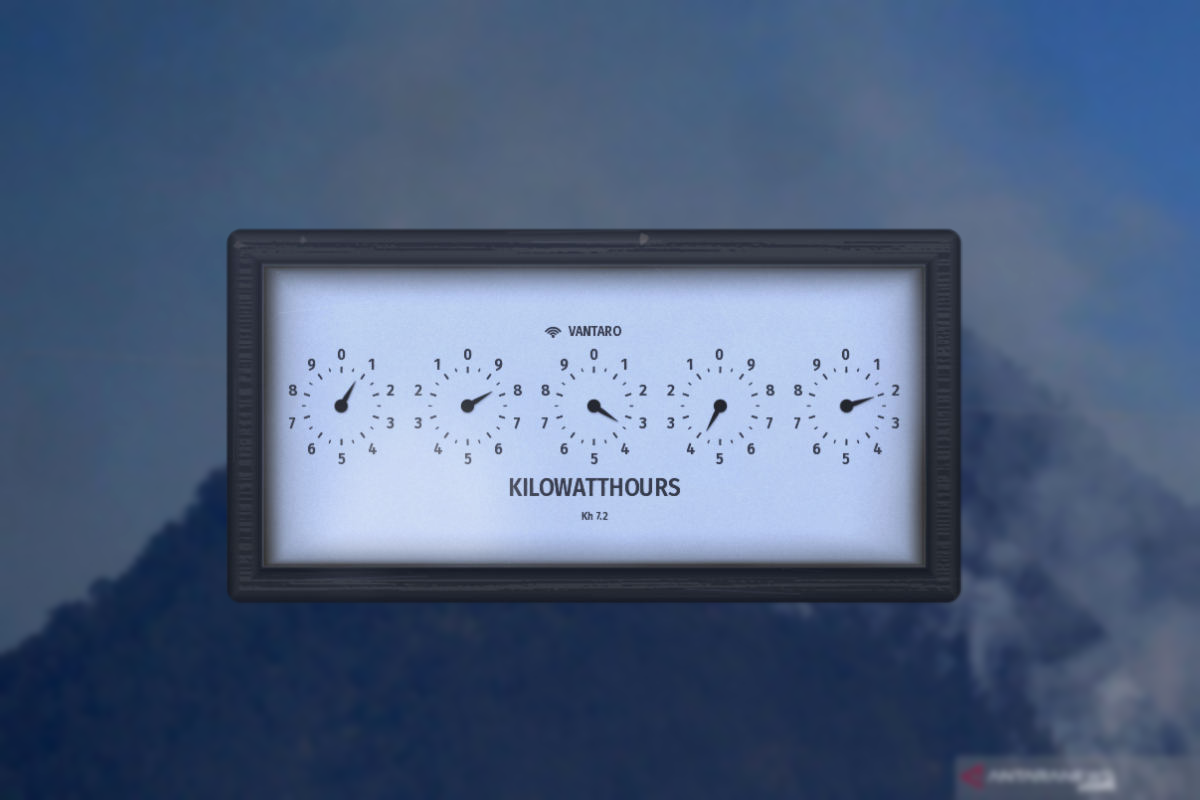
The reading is 8342kWh
